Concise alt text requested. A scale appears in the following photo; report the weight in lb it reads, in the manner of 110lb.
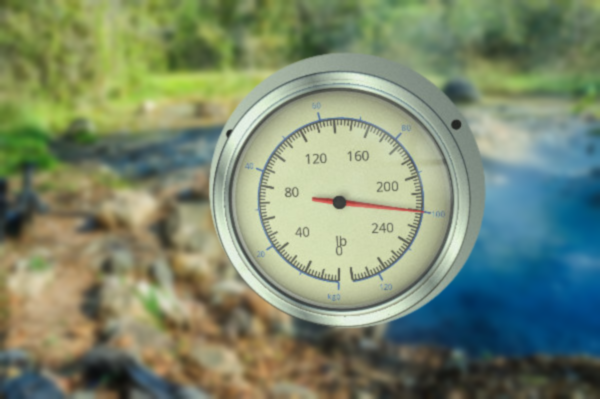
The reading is 220lb
